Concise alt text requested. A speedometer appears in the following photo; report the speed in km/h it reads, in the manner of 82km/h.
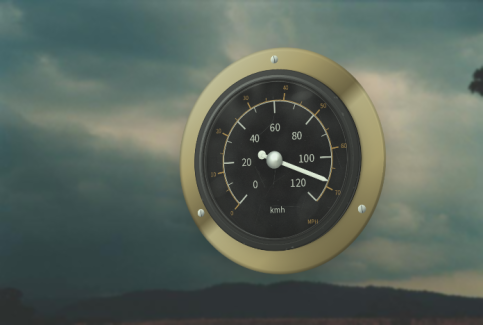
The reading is 110km/h
